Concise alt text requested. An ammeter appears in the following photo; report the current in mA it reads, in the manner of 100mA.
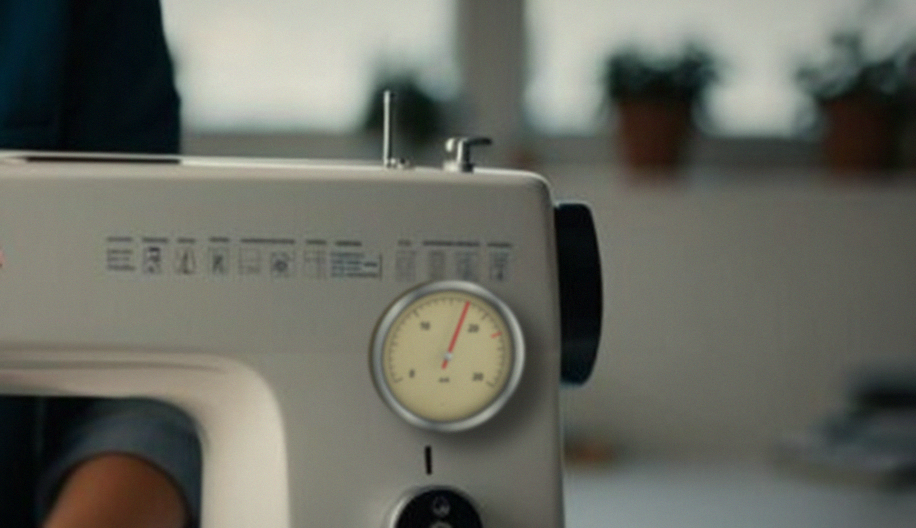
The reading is 17mA
